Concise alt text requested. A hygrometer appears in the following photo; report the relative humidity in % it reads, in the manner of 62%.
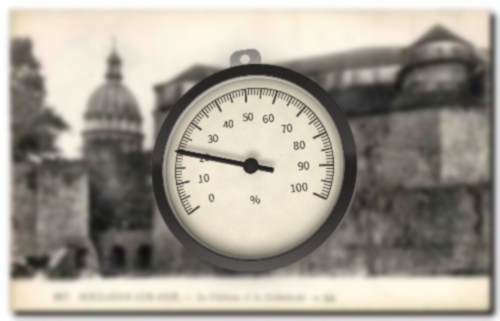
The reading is 20%
